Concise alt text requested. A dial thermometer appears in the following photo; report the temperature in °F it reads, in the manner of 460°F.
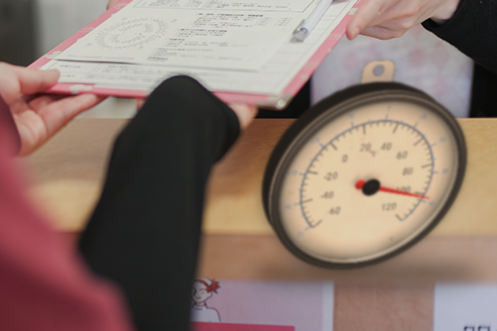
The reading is 100°F
